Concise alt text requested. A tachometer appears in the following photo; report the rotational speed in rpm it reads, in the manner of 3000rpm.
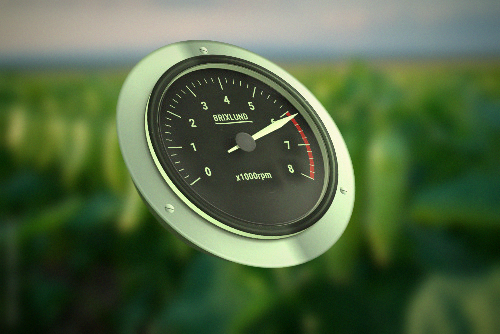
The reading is 6200rpm
